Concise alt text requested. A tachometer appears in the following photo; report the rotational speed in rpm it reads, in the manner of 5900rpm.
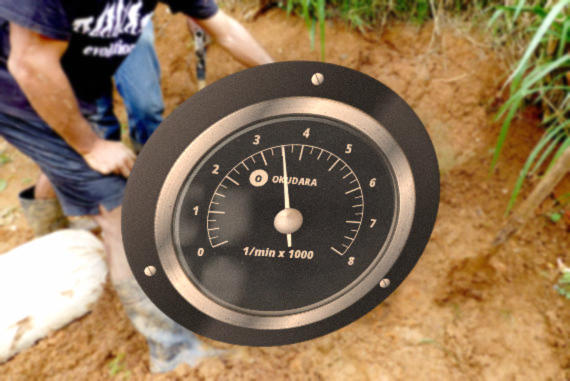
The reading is 3500rpm
